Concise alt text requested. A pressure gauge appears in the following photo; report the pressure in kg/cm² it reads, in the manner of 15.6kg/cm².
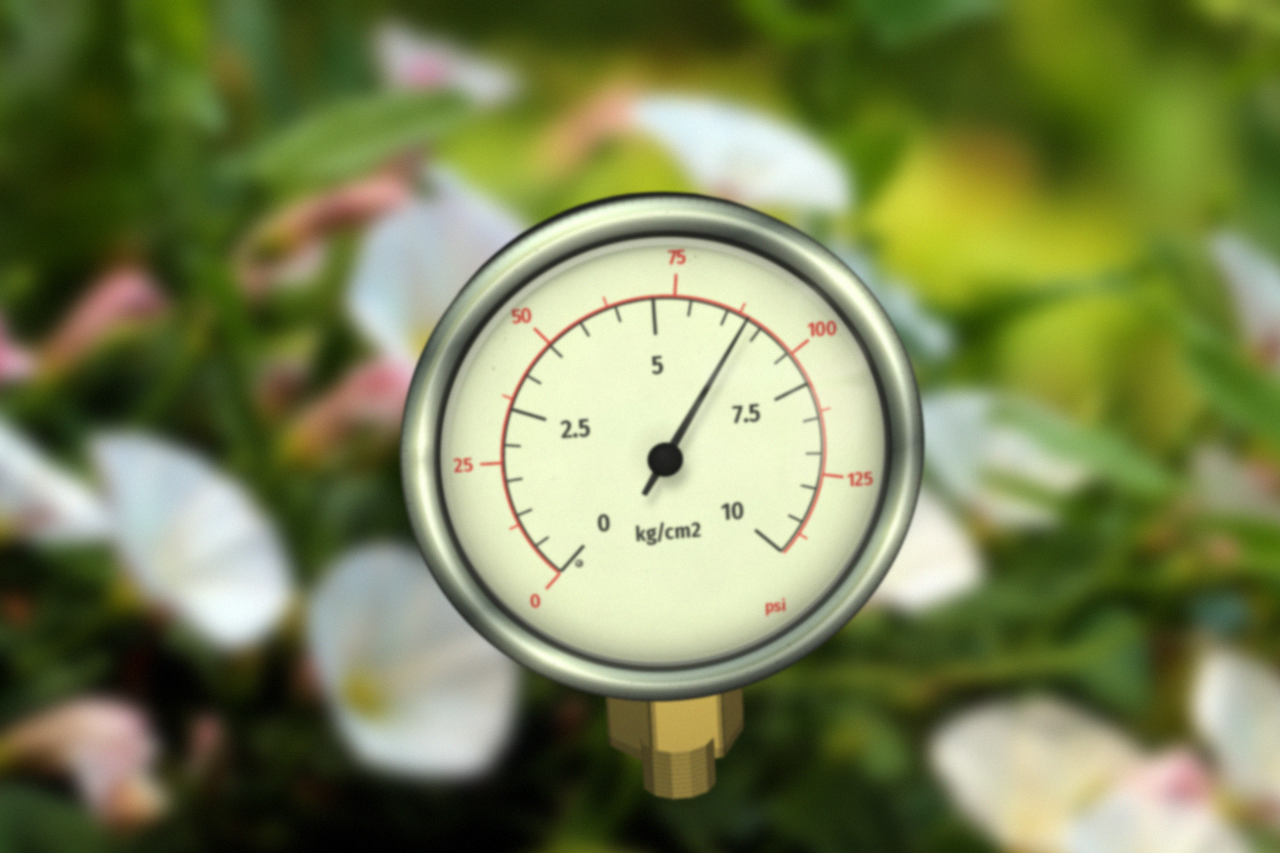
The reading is 6.25kg/cm²
